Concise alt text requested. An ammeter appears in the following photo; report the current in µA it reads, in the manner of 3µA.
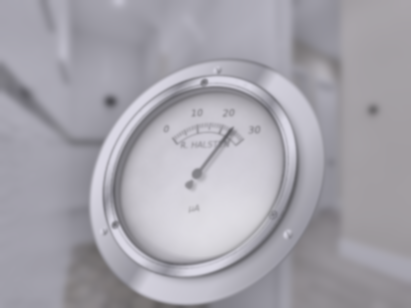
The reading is 25µA
